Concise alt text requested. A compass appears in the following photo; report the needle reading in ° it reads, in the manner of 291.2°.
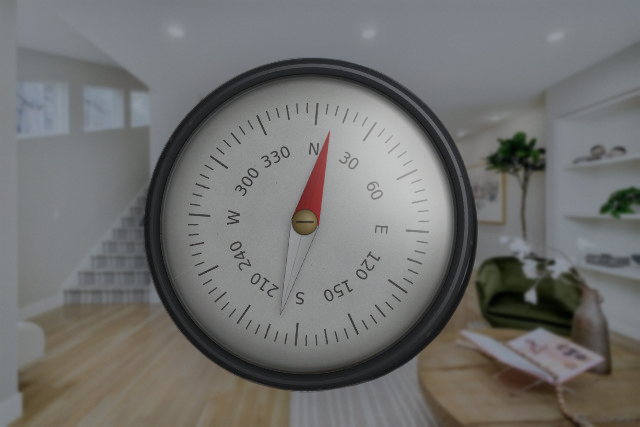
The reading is 10°
